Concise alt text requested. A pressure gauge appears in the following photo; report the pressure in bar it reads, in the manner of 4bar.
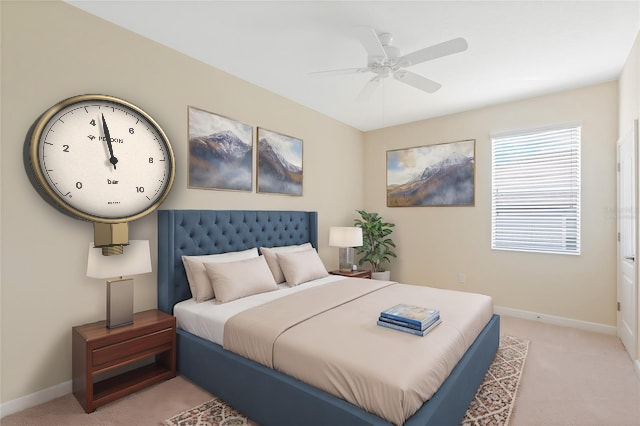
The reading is 4.5bar
